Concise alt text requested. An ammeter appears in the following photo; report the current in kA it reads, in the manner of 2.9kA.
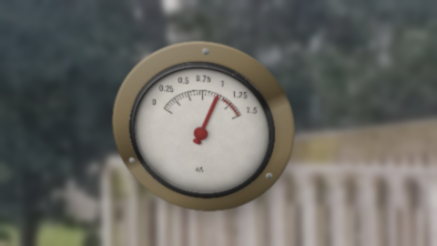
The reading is 1kA
